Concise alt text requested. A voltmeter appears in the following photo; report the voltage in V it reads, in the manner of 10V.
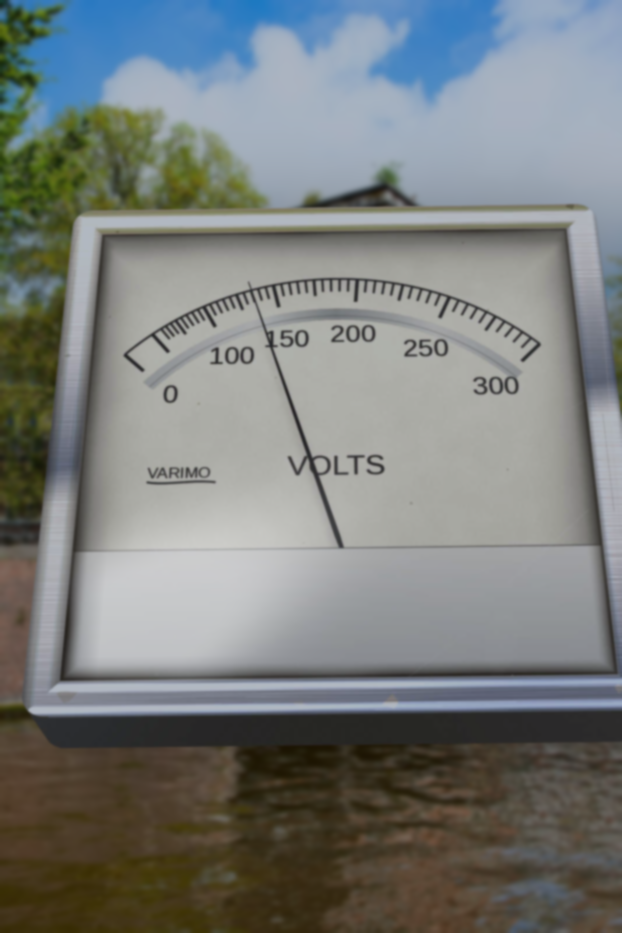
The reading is 135V
